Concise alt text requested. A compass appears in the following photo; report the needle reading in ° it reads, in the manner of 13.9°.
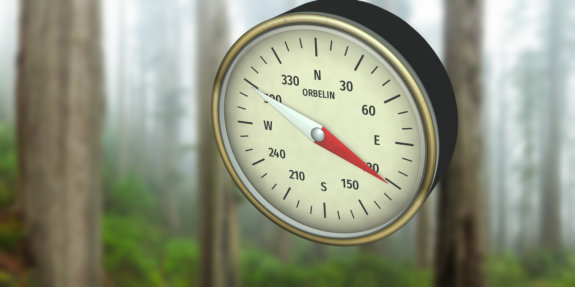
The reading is 120°
